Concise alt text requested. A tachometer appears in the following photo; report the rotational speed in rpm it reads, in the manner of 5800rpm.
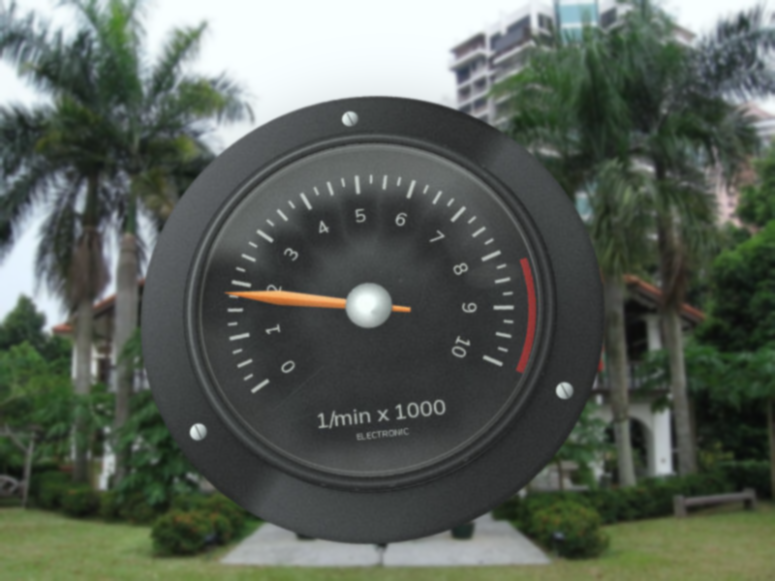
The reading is 1750rpm
